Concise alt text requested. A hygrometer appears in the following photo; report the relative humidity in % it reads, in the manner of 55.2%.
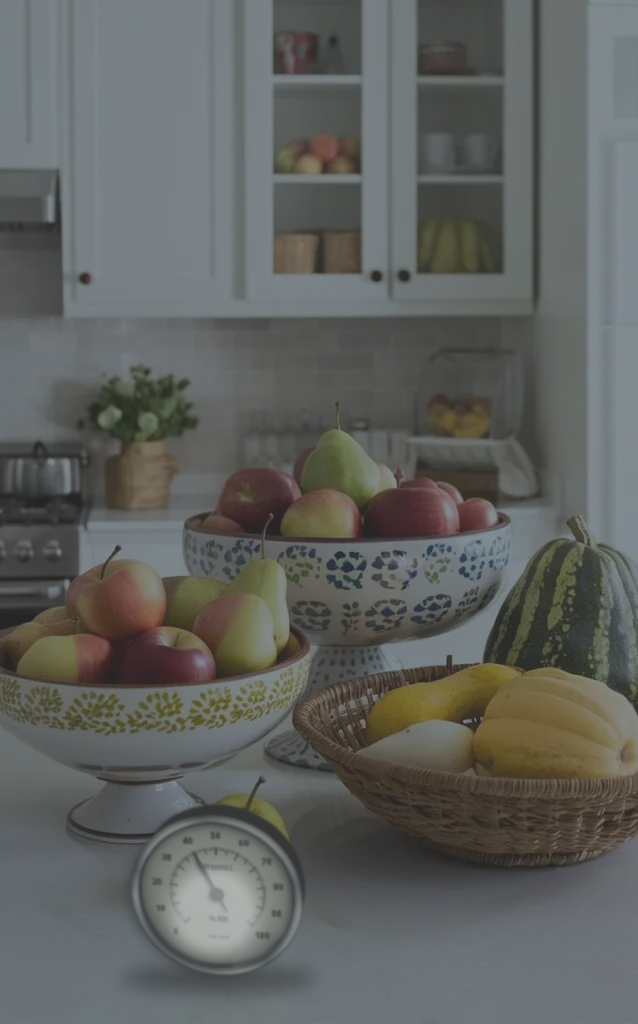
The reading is 40%
